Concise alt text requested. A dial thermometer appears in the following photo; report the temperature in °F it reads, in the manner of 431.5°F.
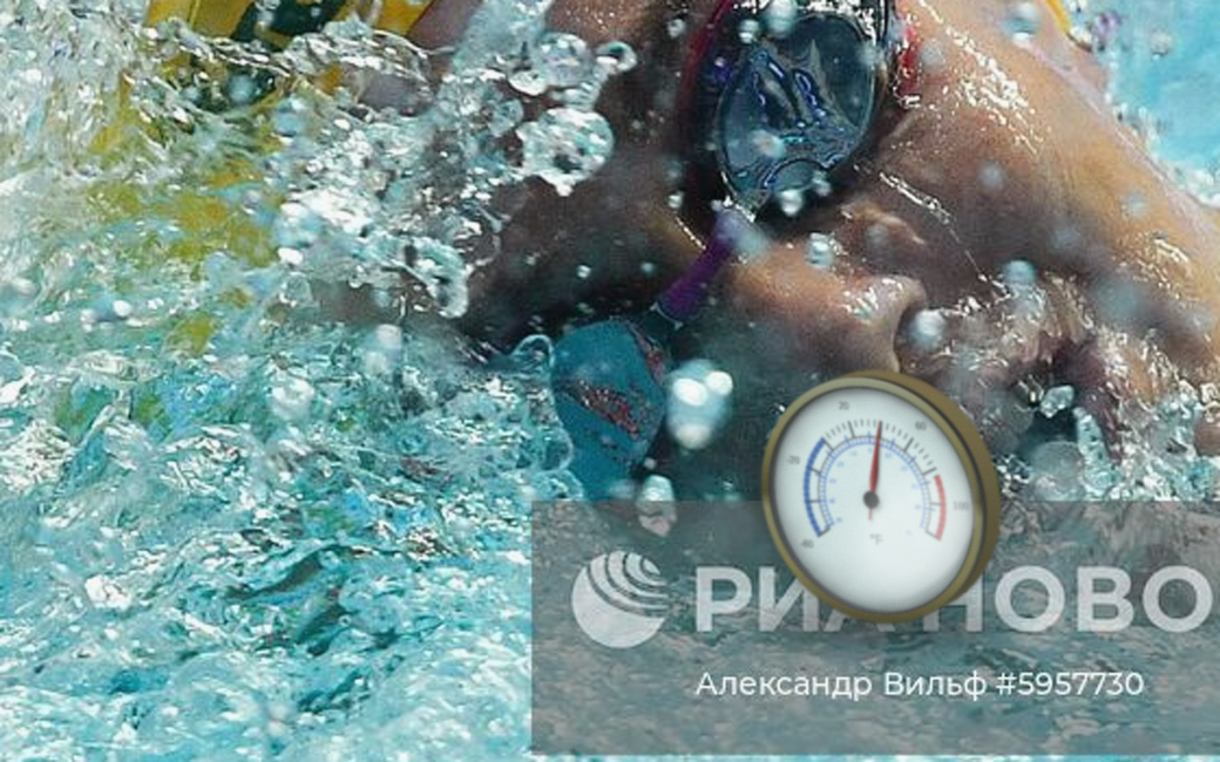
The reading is 40°F
